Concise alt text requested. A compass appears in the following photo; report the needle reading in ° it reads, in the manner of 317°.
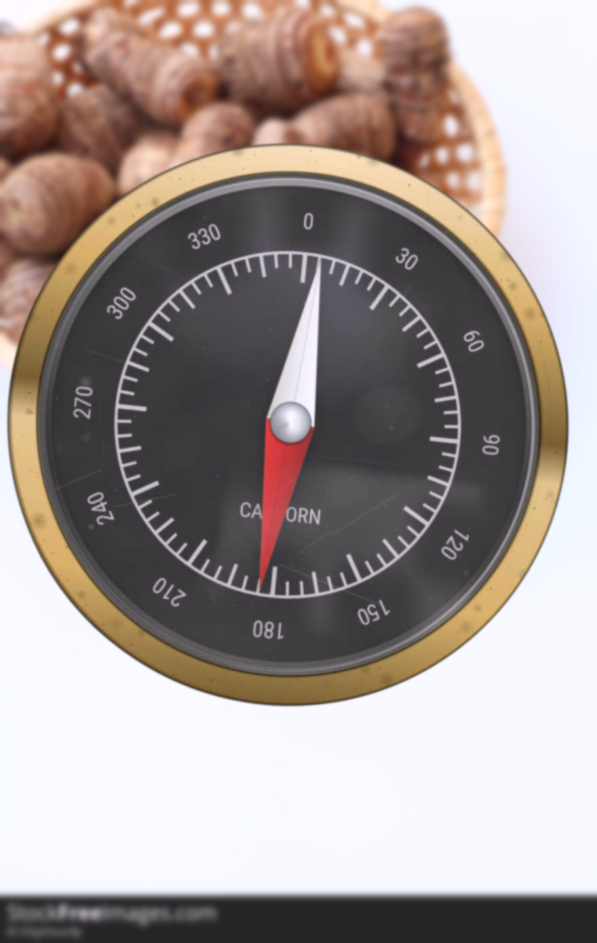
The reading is 185°
